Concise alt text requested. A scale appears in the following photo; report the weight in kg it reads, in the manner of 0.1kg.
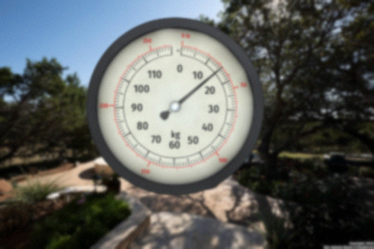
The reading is 15kg
